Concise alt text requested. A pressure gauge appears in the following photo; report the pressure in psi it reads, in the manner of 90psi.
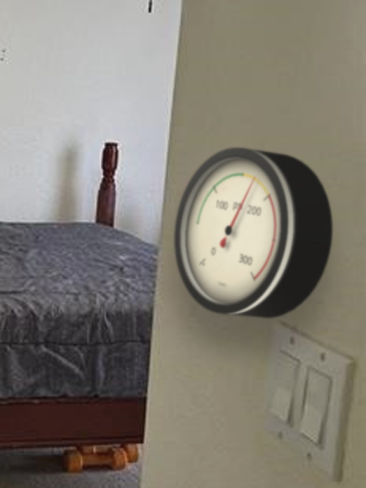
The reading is 175psi
